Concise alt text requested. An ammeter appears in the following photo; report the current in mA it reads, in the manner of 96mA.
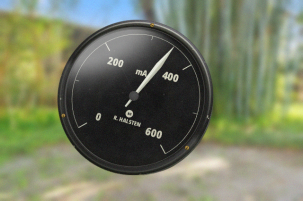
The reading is 350mA
